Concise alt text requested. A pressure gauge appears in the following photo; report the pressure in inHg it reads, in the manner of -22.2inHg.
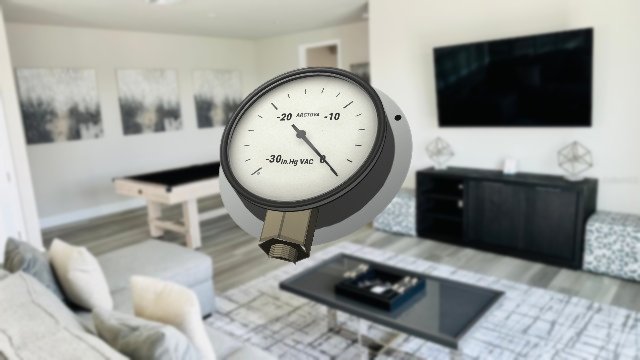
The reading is 0inHg
